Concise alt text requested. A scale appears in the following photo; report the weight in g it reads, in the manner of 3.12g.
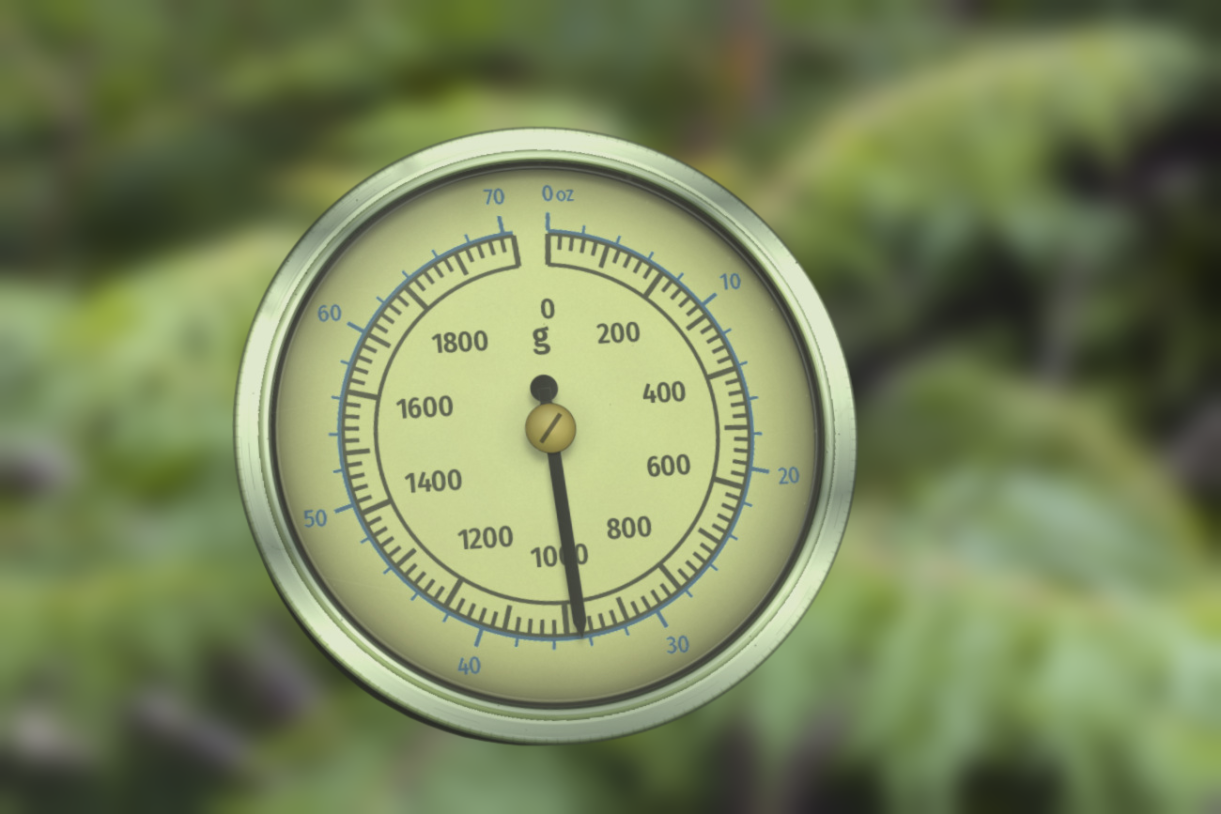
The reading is 980g
